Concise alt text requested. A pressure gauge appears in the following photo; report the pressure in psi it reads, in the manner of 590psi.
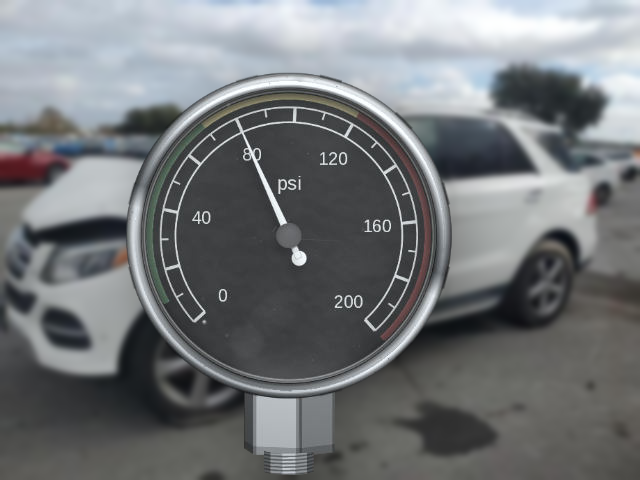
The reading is 80psi
